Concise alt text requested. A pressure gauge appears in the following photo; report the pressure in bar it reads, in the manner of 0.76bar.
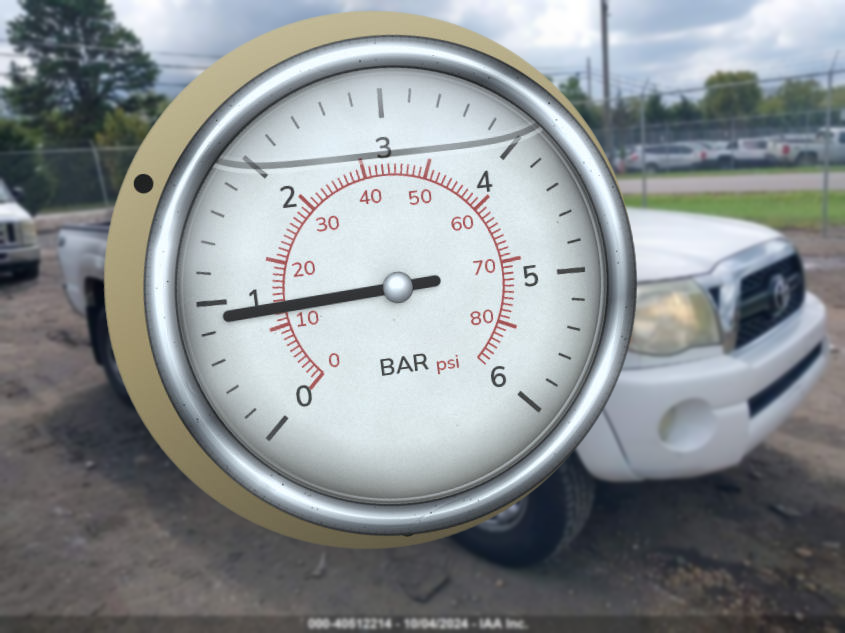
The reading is 0.9bar
